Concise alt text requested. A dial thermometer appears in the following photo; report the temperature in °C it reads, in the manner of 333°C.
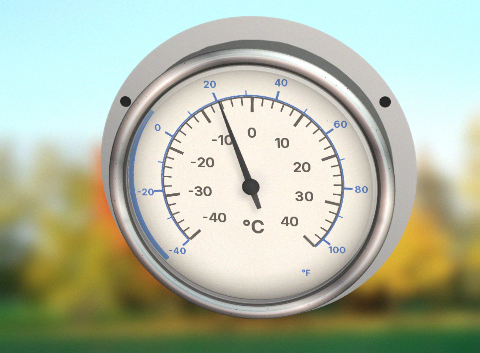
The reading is -6°C
